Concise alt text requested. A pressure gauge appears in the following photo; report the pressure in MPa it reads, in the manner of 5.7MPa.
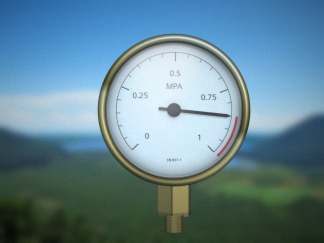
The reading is 0.85MPa
